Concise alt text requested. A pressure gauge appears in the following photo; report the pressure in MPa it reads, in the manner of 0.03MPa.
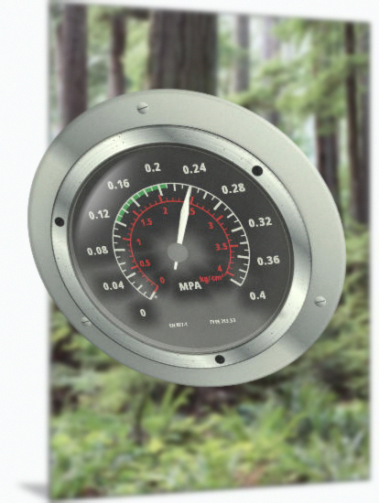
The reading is 0.24MPa
